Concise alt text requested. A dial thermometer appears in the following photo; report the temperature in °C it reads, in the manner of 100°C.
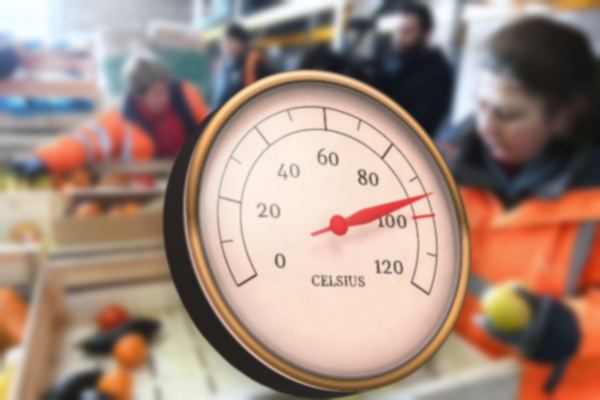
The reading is 95°C
